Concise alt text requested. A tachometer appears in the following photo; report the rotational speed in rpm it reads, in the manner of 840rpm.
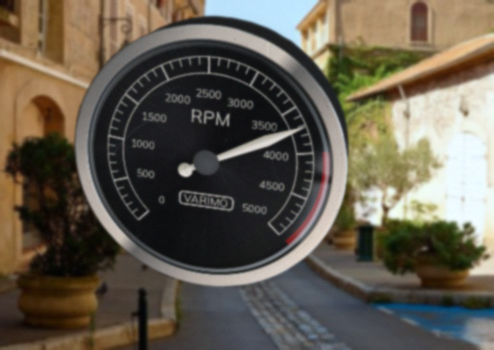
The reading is 3700rpm
